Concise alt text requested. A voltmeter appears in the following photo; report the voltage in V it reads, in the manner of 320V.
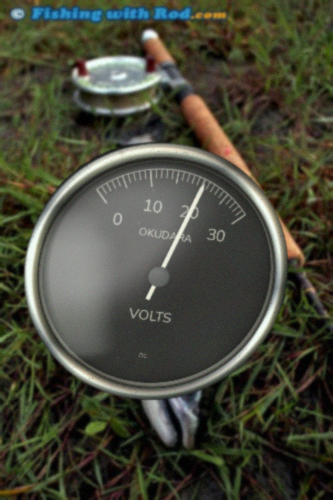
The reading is 20V
